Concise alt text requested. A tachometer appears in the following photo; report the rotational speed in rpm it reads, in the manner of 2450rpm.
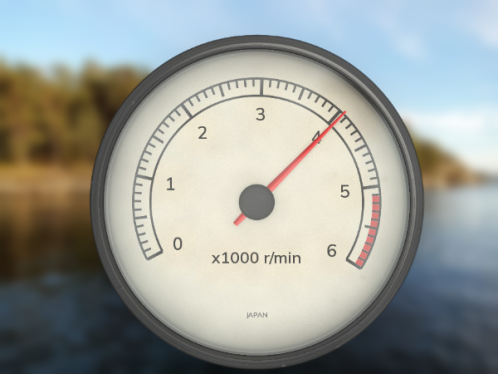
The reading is 4050rpm
